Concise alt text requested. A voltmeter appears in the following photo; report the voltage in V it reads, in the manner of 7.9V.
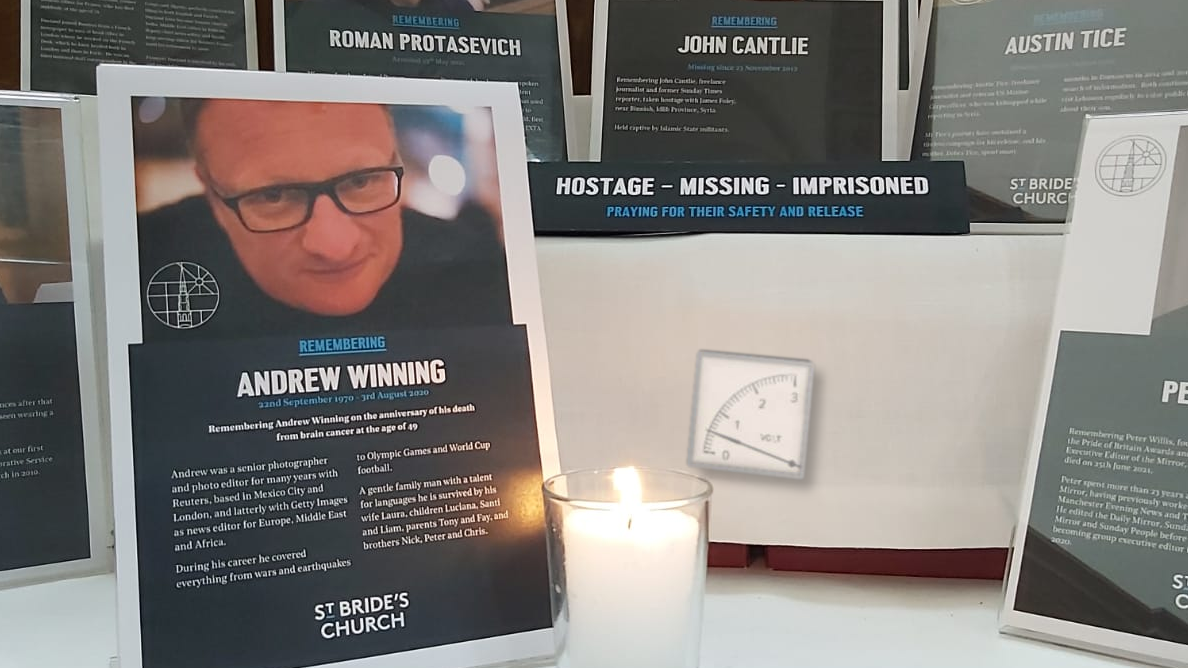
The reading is 0.5V
